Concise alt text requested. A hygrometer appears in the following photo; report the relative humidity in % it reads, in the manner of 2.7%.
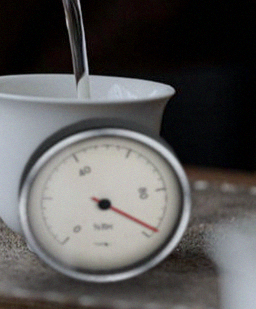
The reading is 96%
